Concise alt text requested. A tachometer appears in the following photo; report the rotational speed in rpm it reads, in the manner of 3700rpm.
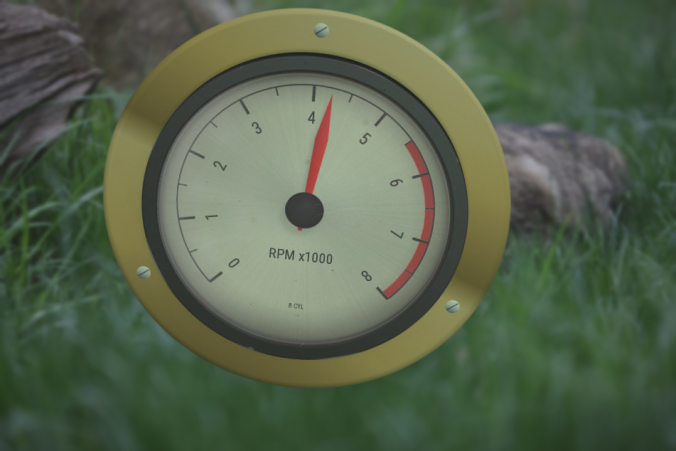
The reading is 4250rpm
